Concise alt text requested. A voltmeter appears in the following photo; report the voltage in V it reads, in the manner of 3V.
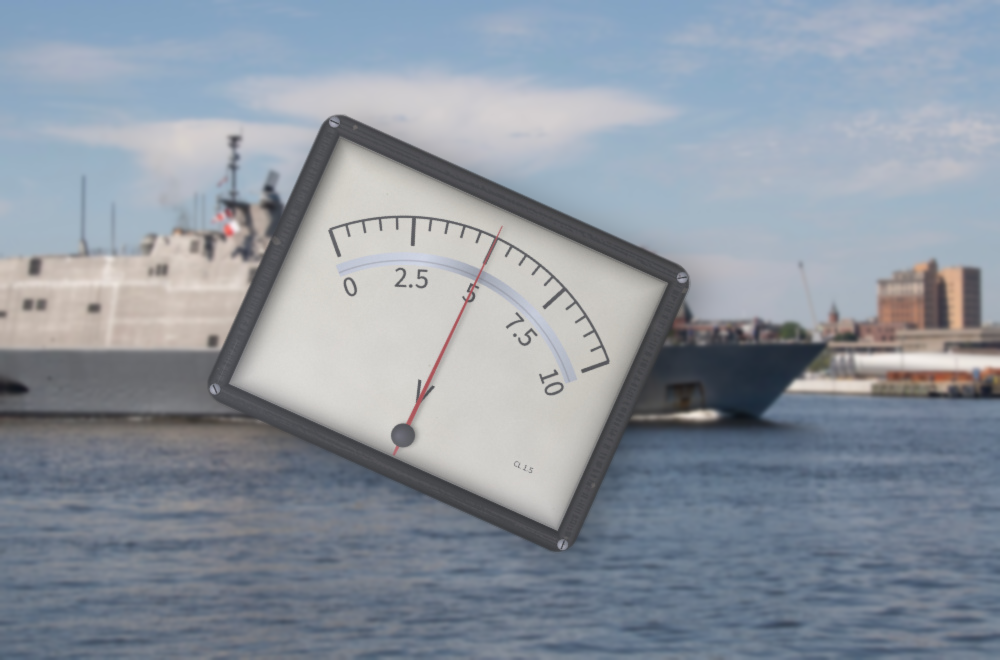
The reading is 5V
